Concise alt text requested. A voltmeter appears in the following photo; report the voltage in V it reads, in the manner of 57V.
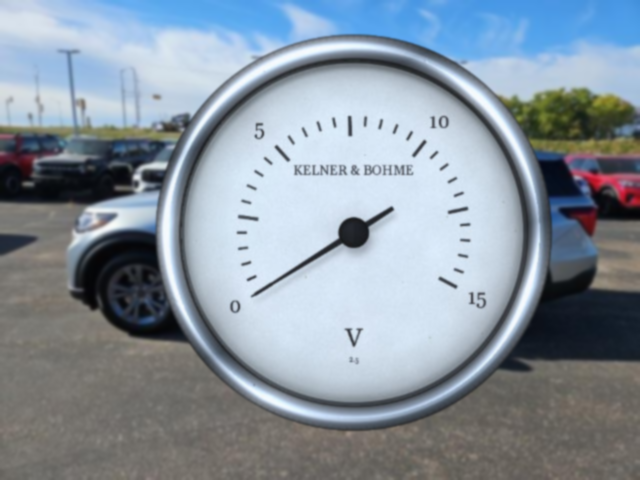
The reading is 0V
